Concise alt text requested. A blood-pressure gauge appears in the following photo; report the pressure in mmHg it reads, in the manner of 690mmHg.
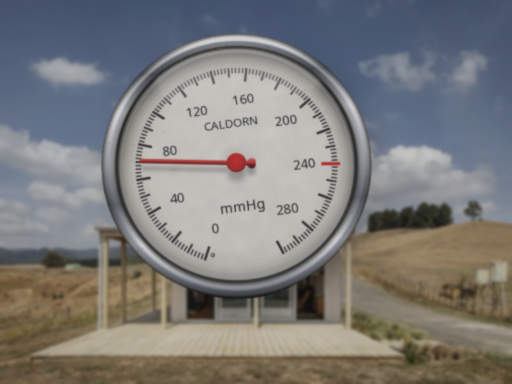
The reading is 70mmHg
